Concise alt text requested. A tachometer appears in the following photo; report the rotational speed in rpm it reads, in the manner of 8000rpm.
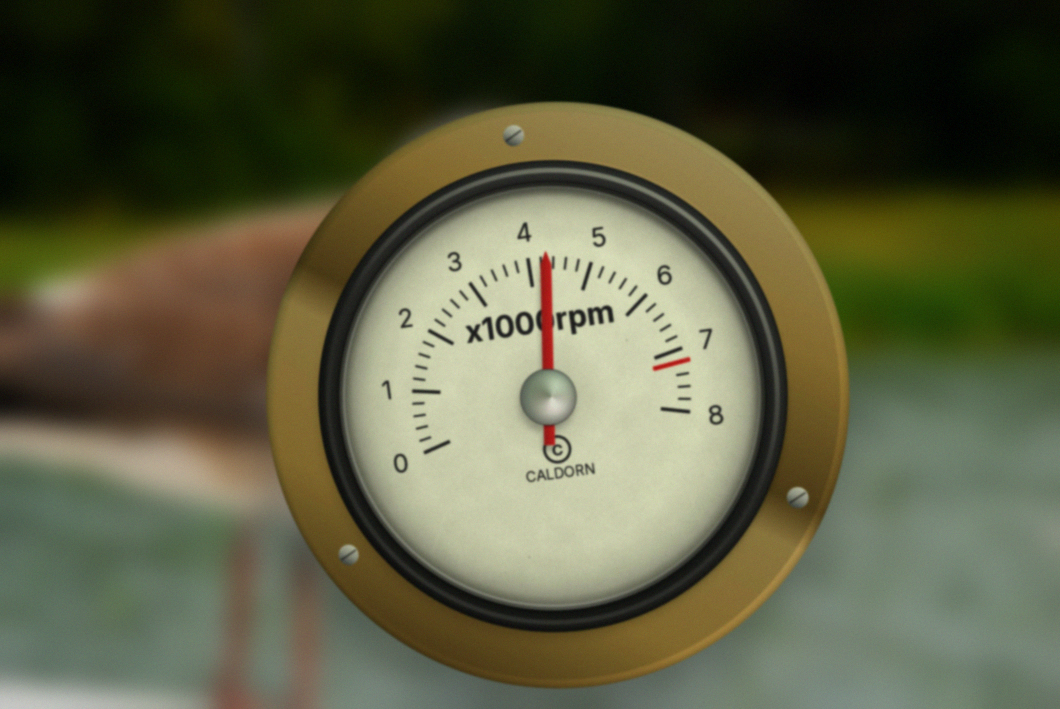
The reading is 4300rpm
